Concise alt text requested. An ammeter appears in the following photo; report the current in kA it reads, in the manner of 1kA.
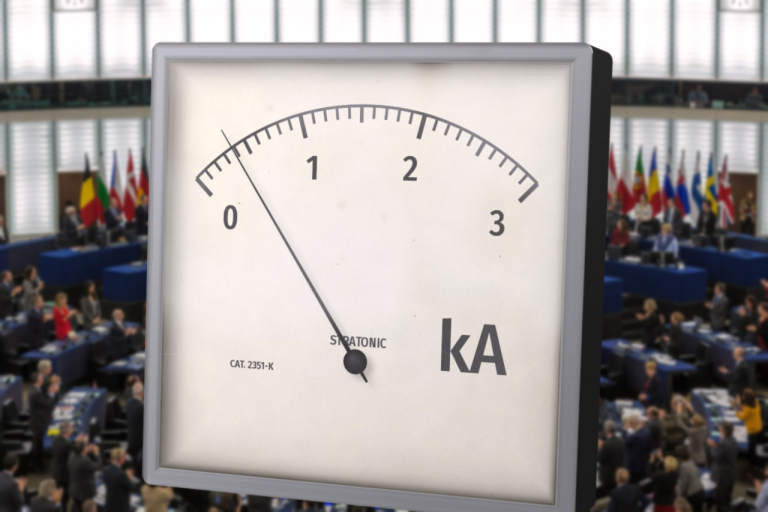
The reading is 0.4kA
